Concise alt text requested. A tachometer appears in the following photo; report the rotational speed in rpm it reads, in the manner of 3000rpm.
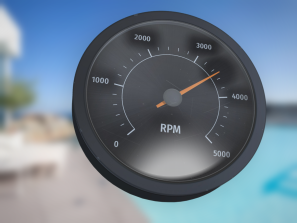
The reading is 3500rpm
